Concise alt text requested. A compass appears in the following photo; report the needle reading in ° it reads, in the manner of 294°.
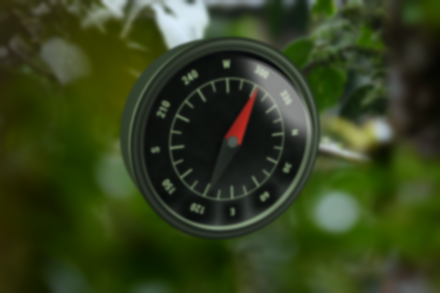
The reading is 300°
